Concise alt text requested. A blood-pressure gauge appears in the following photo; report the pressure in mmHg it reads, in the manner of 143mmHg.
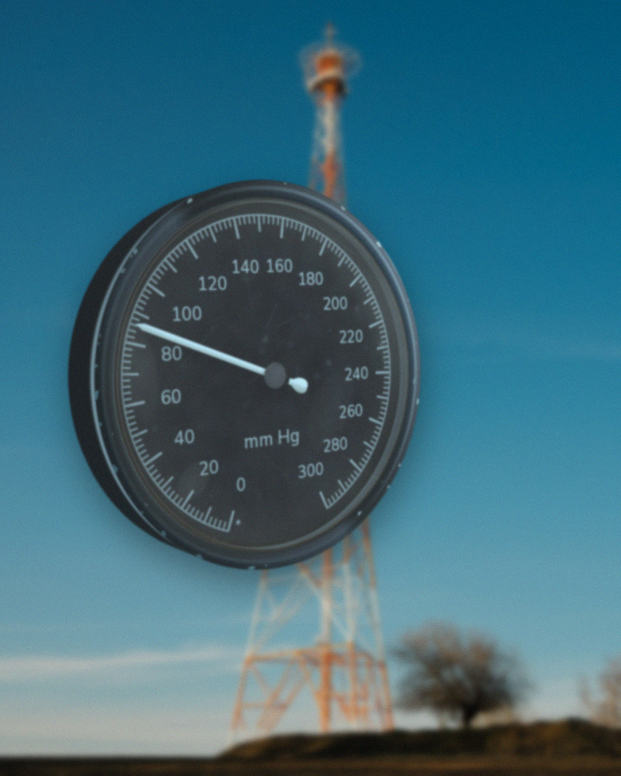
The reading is 86mmHg
